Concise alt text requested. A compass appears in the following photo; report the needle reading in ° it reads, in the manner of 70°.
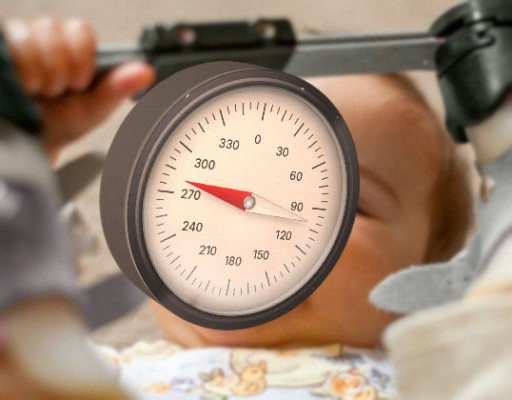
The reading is 280°
